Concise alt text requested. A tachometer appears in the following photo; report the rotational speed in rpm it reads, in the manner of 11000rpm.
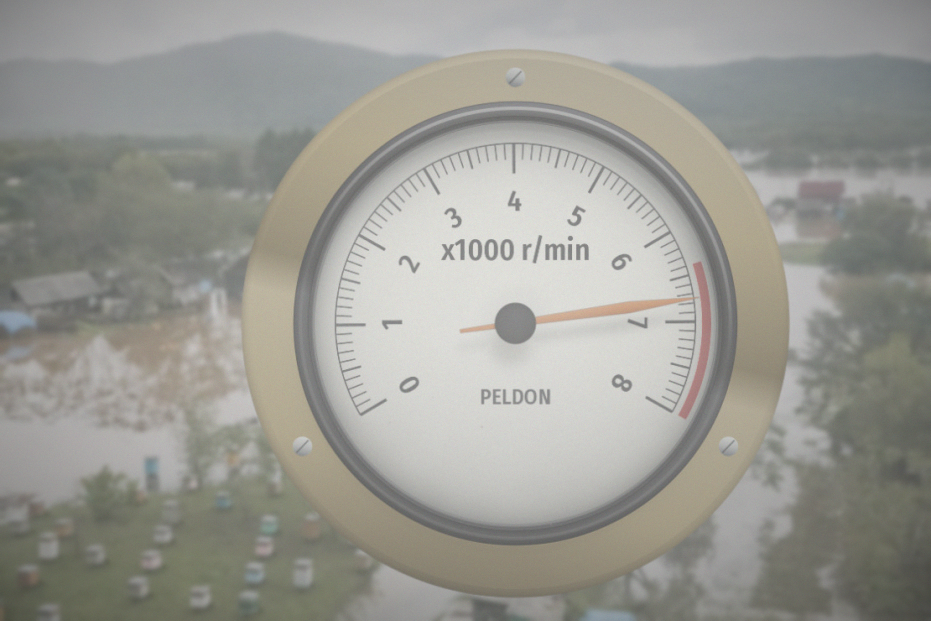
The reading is 6750rpm
